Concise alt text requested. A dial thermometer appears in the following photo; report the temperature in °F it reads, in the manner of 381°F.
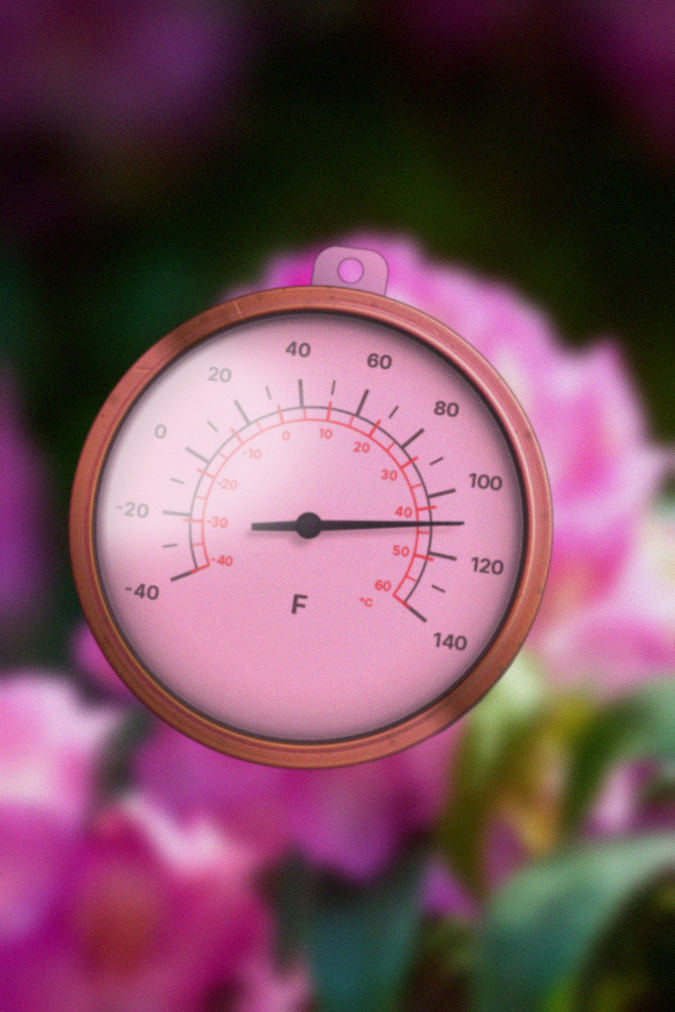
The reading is 110°F
